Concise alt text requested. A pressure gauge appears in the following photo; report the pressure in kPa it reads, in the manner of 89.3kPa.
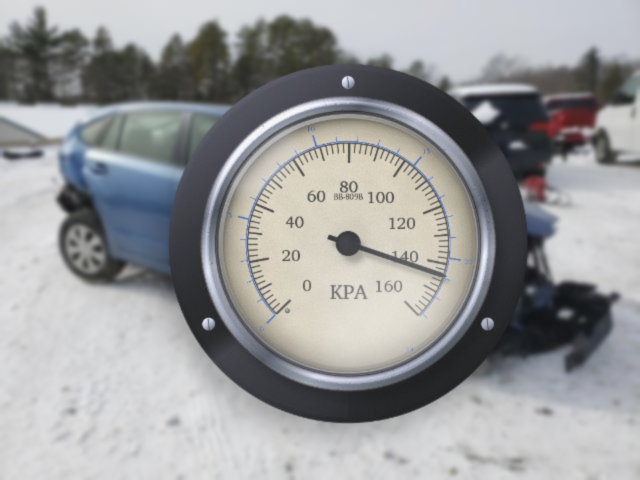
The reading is 144kPa
